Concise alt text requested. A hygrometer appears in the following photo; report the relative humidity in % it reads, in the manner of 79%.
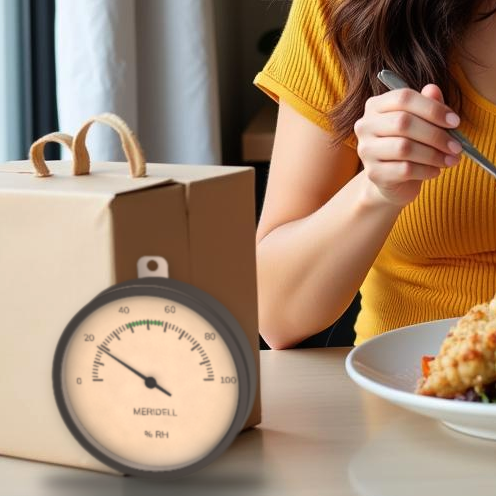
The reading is 20%
